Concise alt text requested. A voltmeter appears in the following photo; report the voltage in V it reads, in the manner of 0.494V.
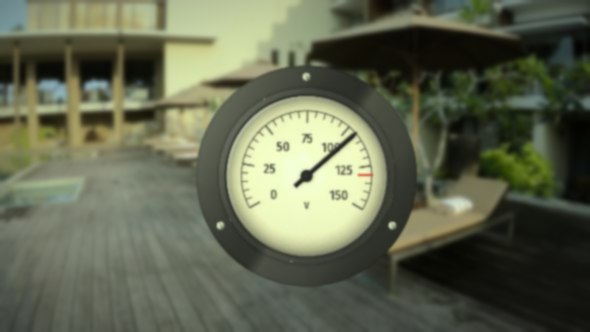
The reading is 105V
